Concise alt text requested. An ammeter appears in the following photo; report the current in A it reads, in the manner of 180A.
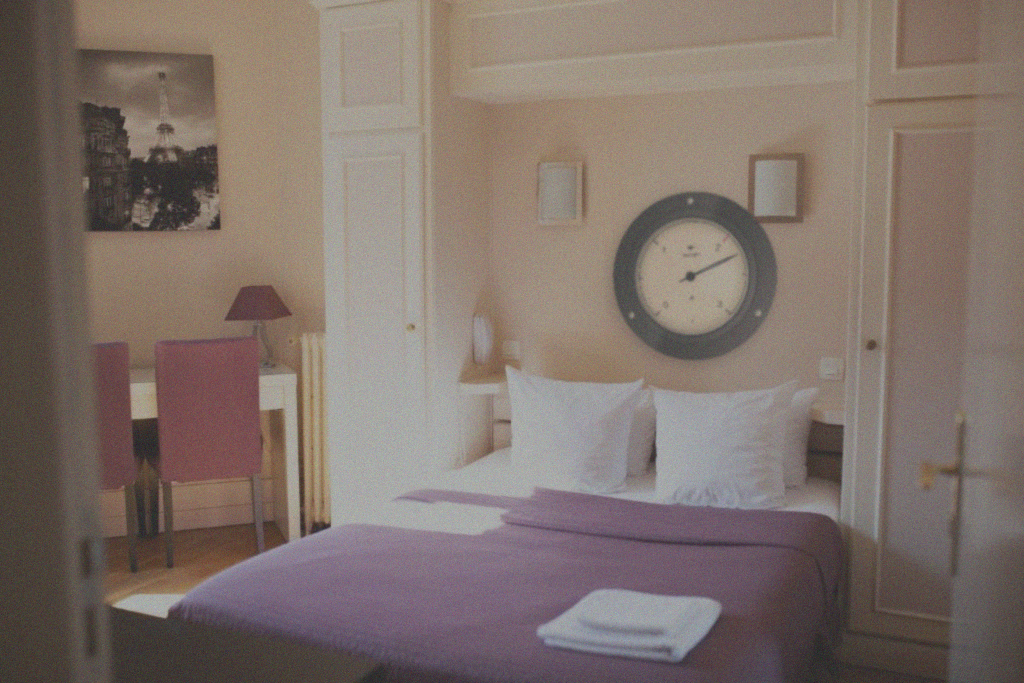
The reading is 2.25A
